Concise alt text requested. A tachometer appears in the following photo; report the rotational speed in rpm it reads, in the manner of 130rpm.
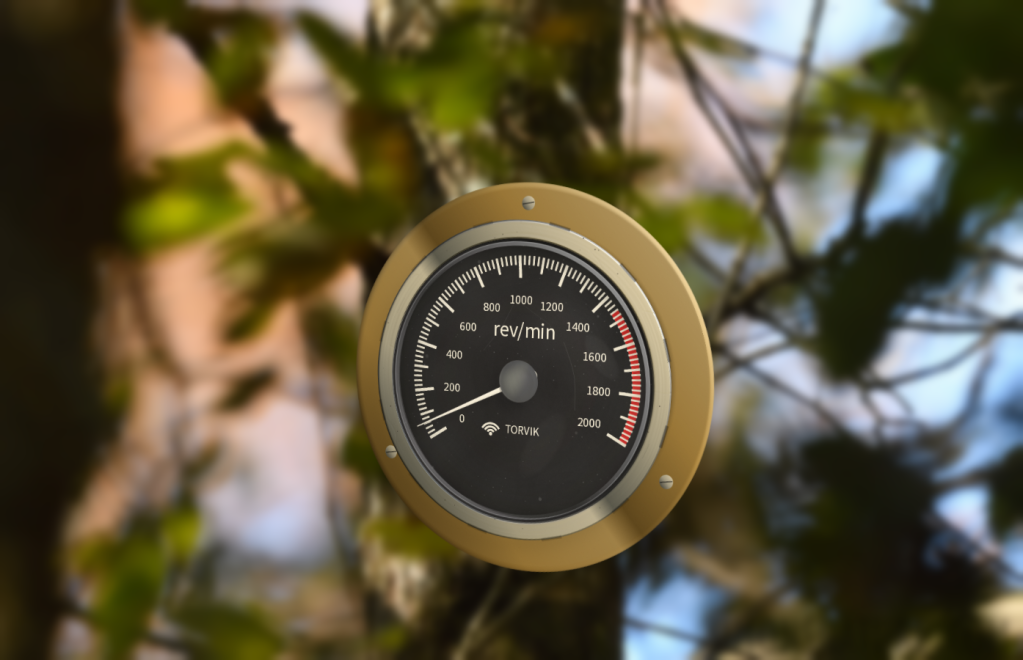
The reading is 60rpm
